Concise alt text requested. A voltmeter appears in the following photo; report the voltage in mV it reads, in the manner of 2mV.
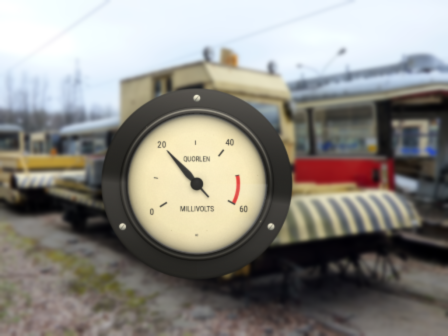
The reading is 20mV
